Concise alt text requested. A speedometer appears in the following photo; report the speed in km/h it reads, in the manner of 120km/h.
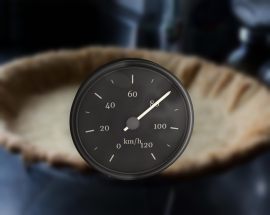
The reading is 80km/h
